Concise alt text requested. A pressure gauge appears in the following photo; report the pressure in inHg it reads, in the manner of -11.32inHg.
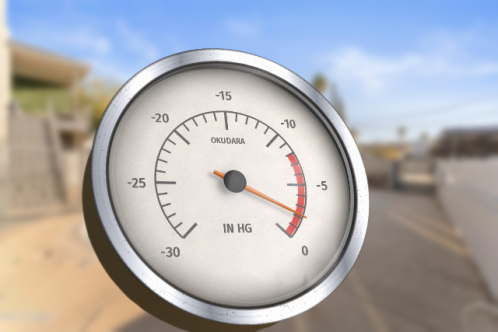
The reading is -2inHg
